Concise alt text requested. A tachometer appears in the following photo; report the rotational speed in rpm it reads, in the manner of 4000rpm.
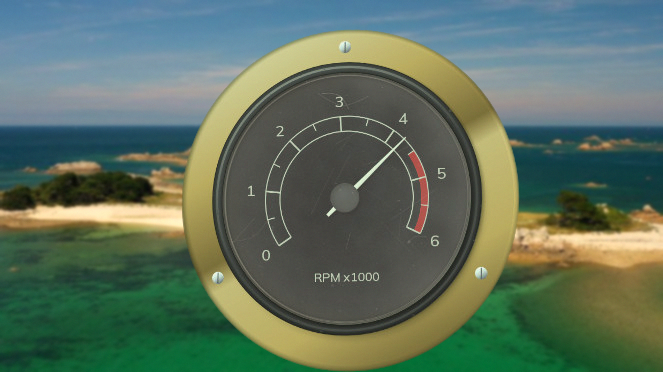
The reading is 4250rpm
